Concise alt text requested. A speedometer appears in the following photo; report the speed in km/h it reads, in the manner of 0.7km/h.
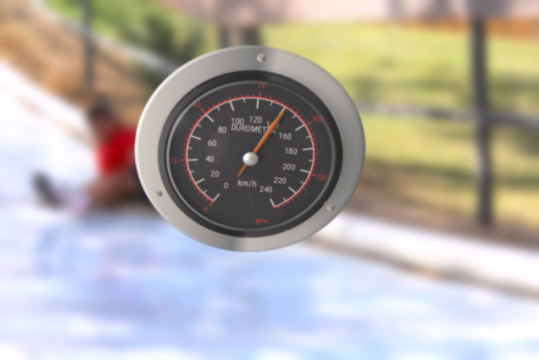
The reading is 140km/h
